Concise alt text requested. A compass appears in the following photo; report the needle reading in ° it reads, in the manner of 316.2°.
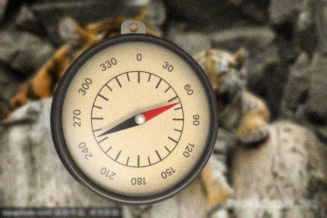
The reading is 67.5°
